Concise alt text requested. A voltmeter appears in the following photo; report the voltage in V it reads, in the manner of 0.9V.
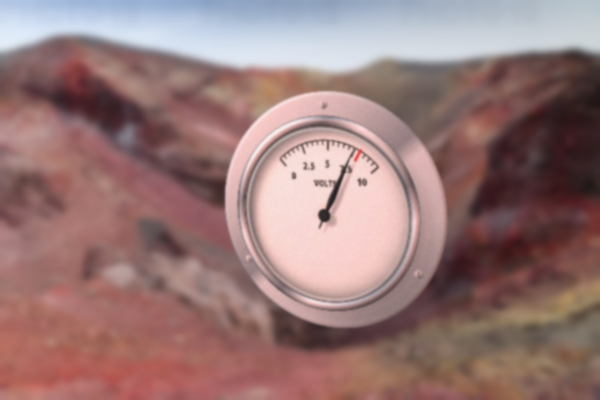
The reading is 7.5V
